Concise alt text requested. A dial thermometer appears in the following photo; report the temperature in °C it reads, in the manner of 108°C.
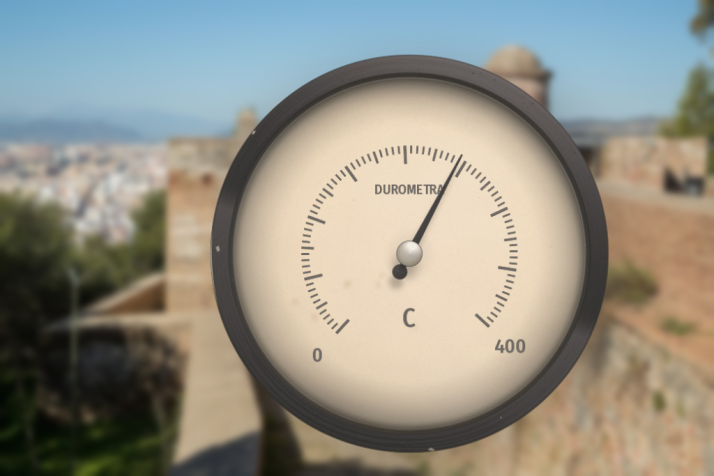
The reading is 245°C
